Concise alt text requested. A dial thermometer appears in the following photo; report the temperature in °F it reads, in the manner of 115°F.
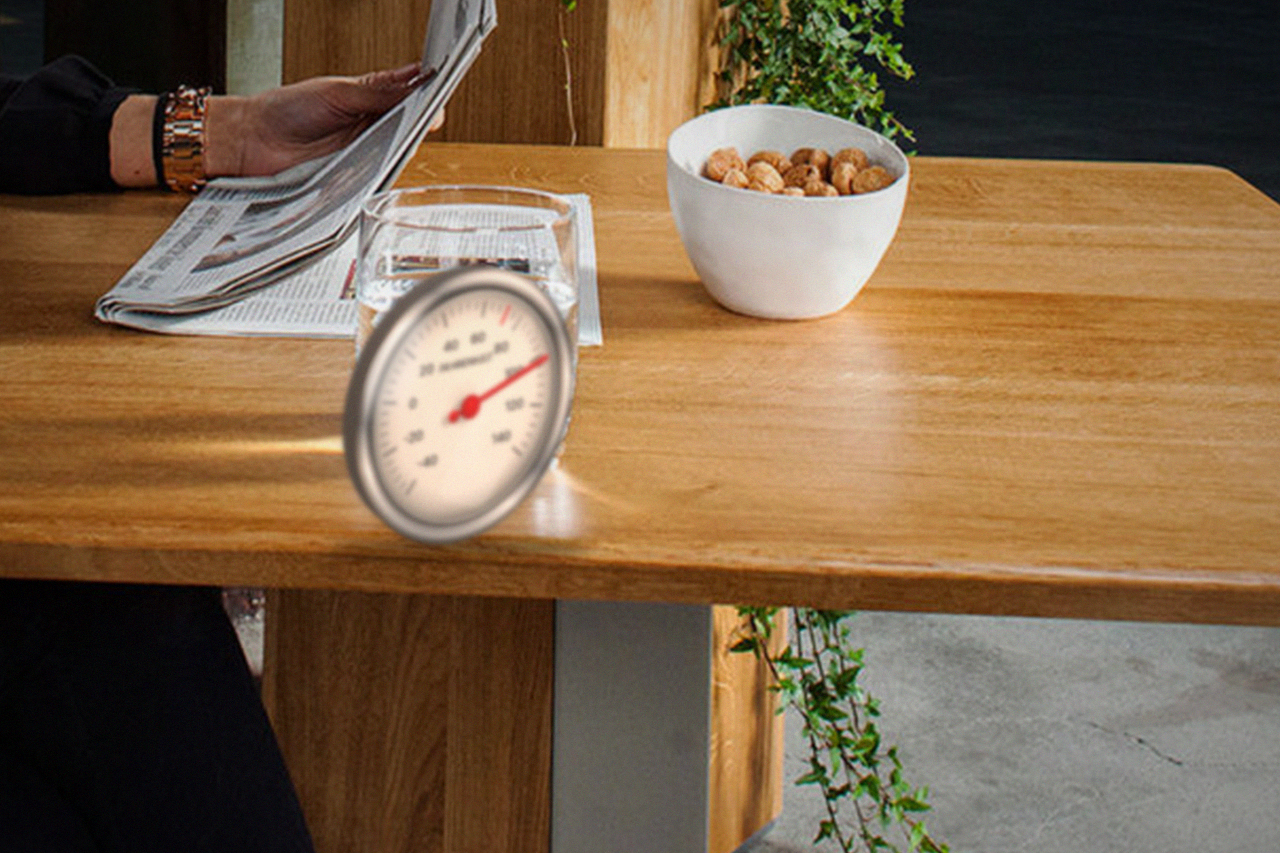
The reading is 100°F
